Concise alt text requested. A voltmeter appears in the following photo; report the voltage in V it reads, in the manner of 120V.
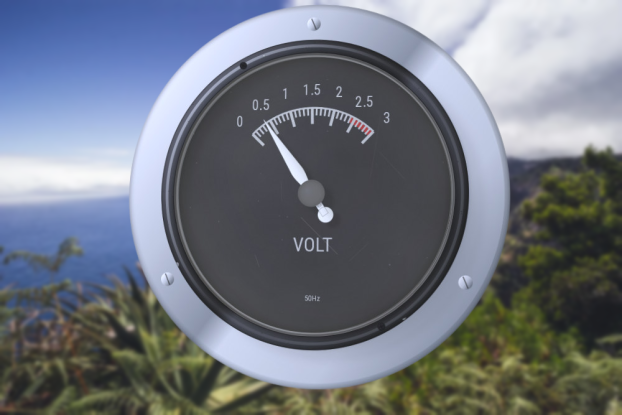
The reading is 0.4V
